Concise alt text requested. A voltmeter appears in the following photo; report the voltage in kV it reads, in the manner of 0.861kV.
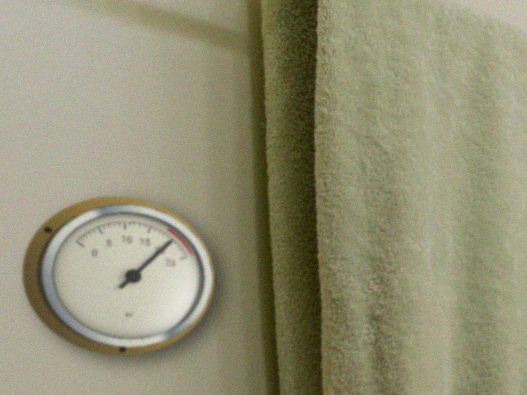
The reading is 20kV
